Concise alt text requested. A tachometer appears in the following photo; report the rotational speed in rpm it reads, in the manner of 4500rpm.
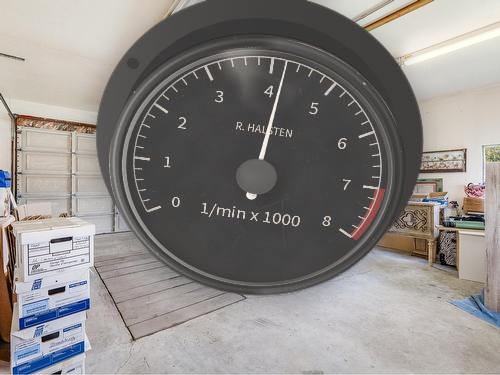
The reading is 4200rpm
